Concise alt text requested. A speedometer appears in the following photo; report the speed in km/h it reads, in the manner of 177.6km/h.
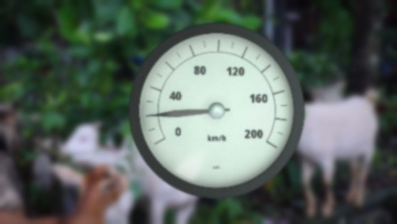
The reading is 20km/h
